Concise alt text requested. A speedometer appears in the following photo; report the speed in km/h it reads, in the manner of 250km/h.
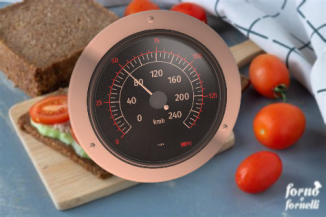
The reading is 80km/h
